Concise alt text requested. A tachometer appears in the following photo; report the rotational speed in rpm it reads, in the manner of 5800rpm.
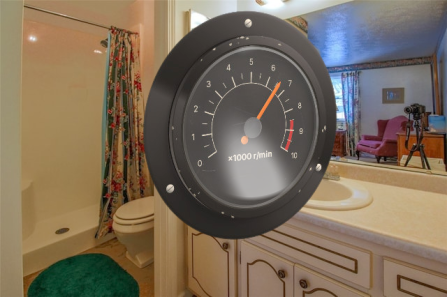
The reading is 6500rpm
